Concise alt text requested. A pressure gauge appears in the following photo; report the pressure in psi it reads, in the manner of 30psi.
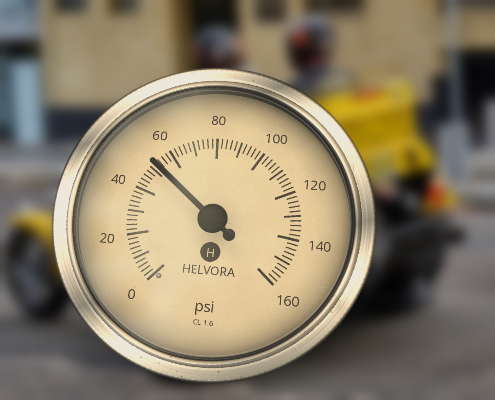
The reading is 52psi
